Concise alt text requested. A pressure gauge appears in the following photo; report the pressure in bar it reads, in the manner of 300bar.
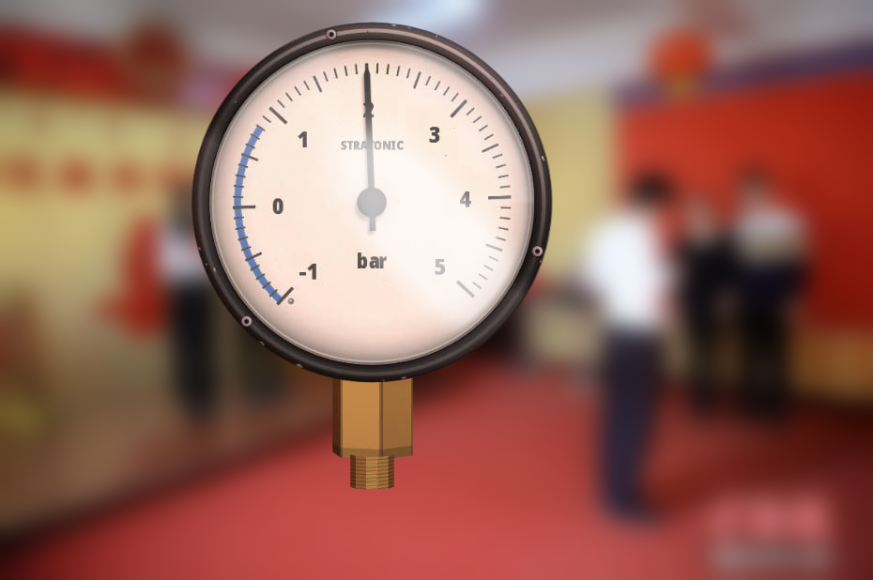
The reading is 2bar
